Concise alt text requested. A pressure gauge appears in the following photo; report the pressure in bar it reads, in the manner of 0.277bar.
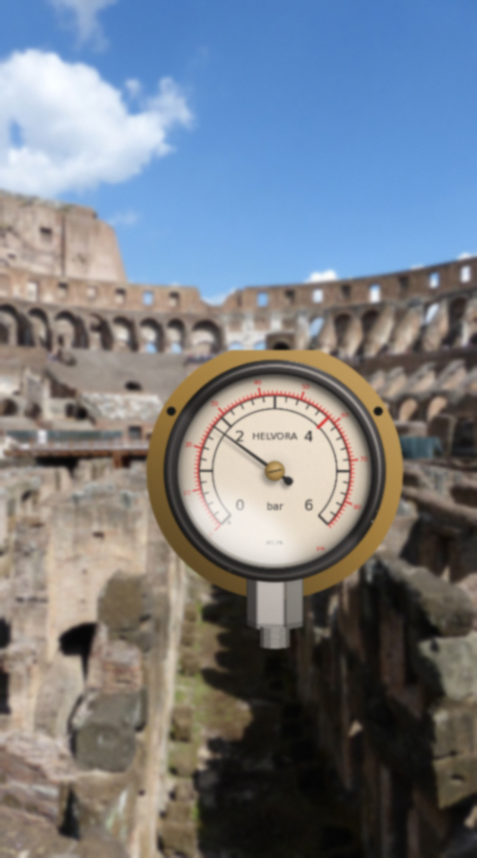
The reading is 1.8bar
